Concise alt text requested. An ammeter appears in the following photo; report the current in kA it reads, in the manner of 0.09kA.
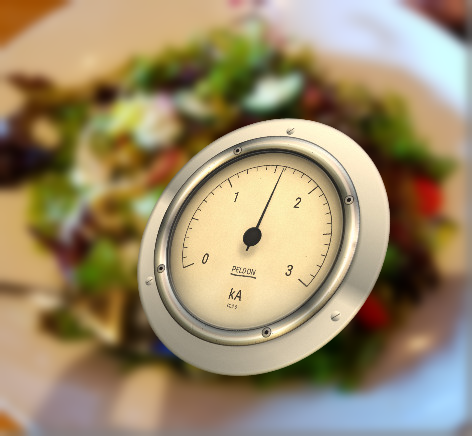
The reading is 1.6kA
